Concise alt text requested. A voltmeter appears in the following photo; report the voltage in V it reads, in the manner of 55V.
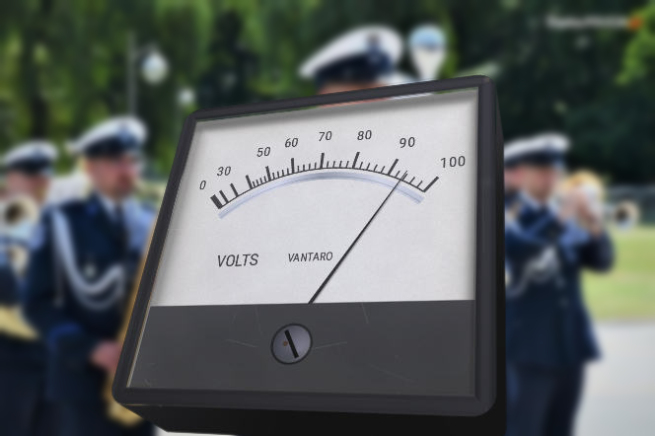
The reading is 94V
